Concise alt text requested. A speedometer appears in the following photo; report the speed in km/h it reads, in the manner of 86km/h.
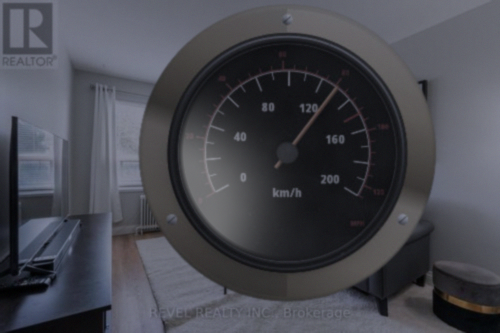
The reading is 130km/h
